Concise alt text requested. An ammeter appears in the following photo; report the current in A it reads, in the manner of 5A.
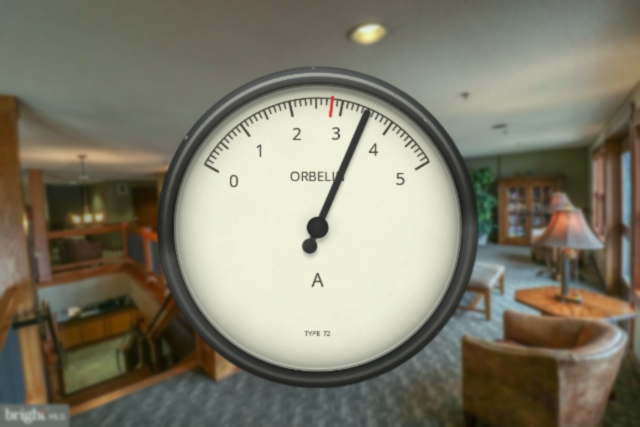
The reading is 3.5A
